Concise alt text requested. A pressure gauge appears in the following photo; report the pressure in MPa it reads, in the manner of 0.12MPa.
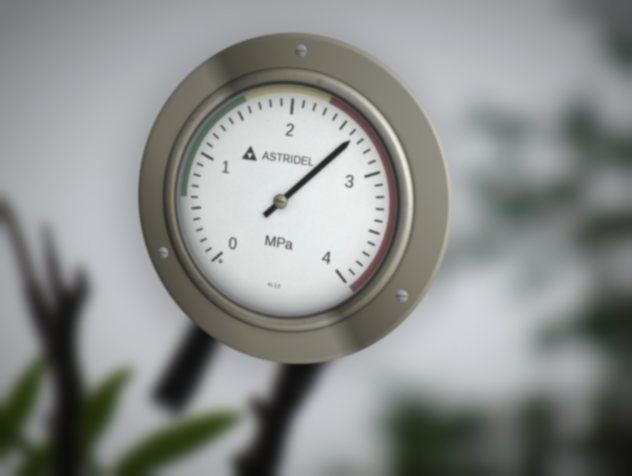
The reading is 2.65MPa
